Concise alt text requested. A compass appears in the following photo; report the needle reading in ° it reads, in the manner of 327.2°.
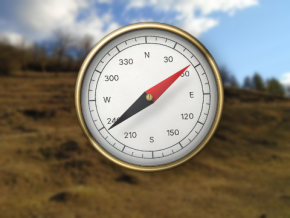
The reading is 55°
